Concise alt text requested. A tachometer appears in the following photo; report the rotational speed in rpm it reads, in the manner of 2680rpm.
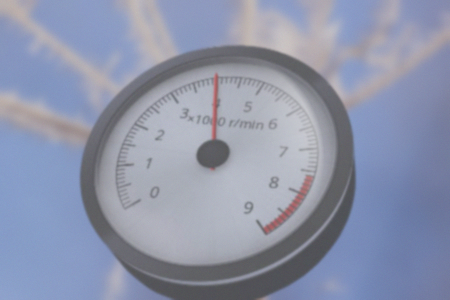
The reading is 4000rpm
